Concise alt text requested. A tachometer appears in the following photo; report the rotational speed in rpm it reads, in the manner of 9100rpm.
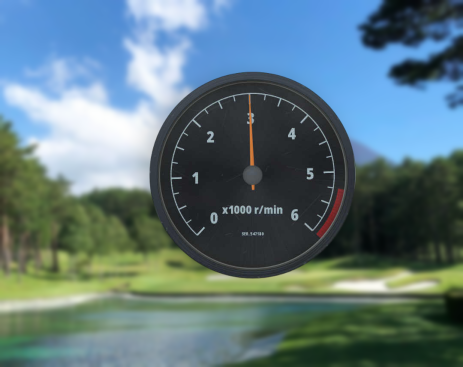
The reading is 3000rpm
